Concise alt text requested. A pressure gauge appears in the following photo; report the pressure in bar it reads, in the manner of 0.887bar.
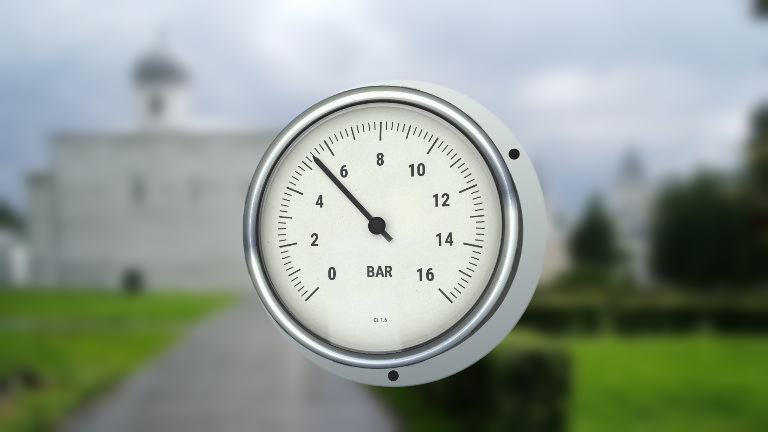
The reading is 5.4bar
